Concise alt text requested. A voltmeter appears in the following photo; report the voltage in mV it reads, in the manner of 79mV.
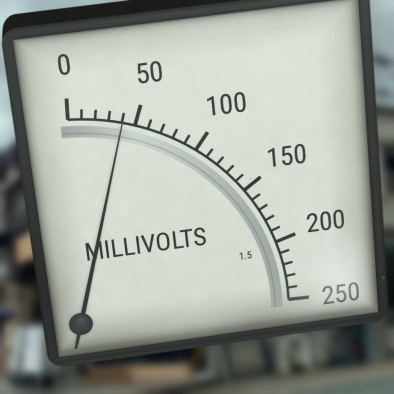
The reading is 40mV
